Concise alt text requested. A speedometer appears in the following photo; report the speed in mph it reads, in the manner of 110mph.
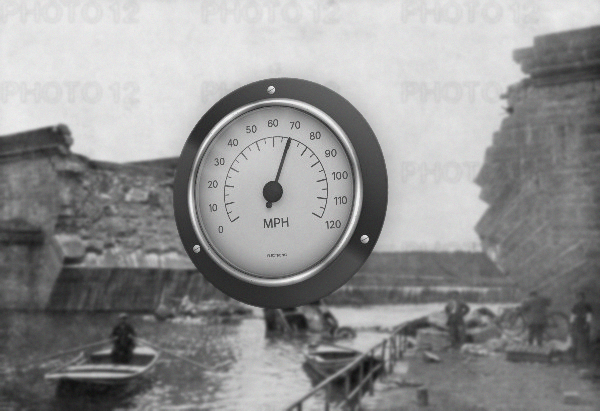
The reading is 70mph
